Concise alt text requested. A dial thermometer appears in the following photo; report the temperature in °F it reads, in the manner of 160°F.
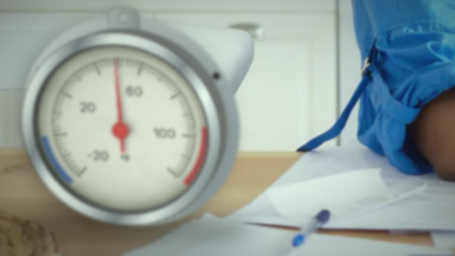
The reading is 50°F
